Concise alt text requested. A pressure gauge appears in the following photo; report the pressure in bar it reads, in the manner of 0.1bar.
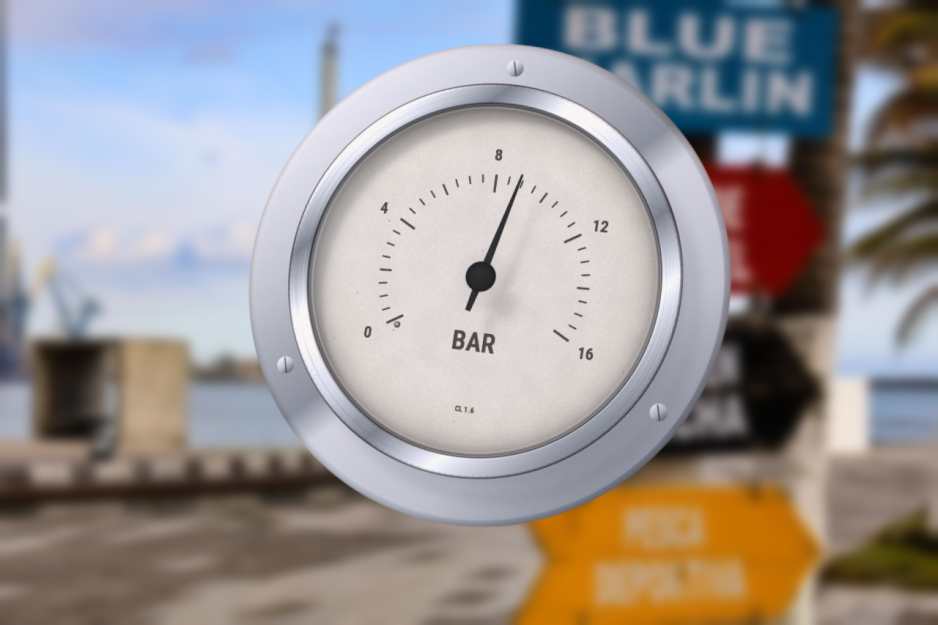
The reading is 9bar
